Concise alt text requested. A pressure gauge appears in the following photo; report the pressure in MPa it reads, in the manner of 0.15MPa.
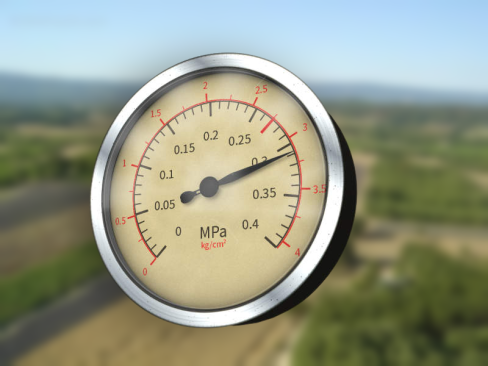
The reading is 0.31MPa
